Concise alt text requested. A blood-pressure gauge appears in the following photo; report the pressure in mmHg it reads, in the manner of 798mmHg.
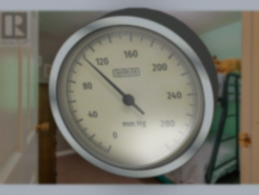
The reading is 110mmHg
